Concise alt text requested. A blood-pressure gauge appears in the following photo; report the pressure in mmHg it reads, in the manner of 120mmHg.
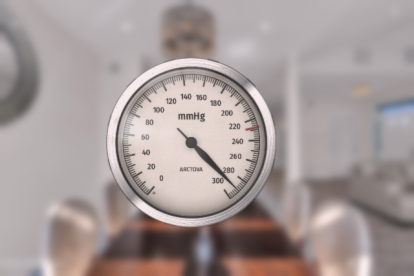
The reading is 290mmHg
